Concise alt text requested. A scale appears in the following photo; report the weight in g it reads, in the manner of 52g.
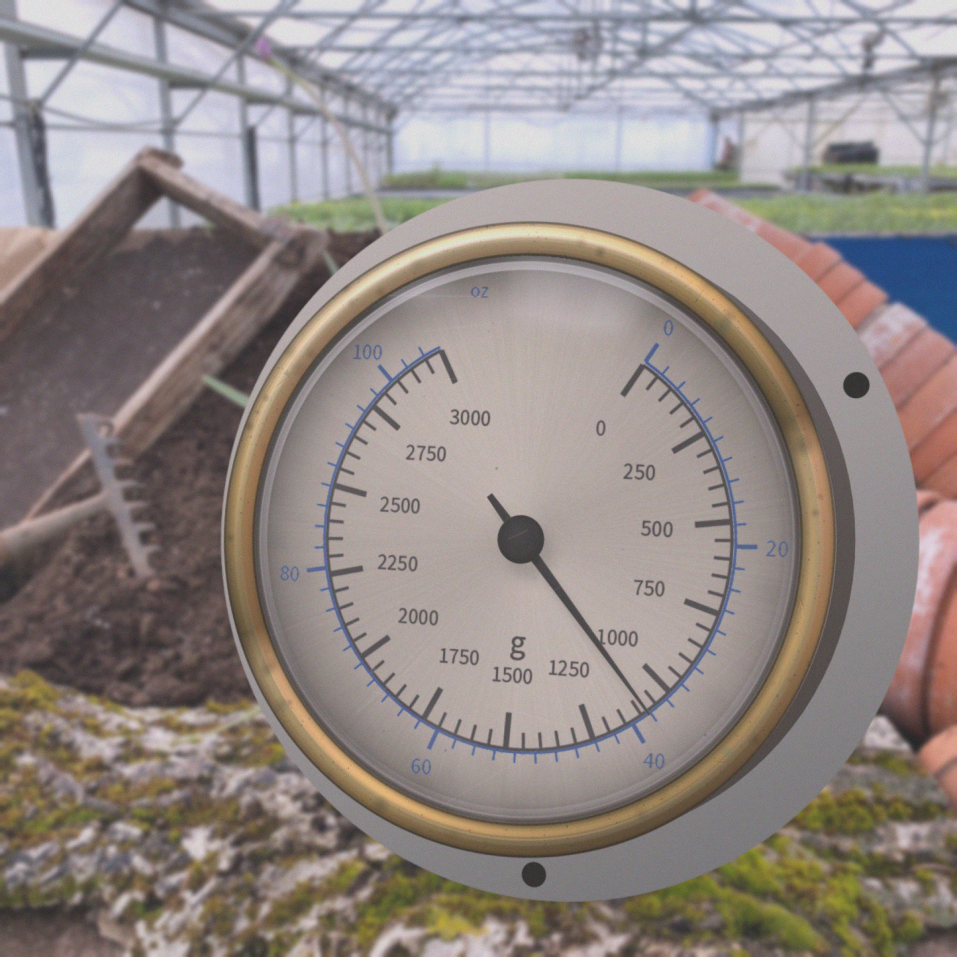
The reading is 1075g
